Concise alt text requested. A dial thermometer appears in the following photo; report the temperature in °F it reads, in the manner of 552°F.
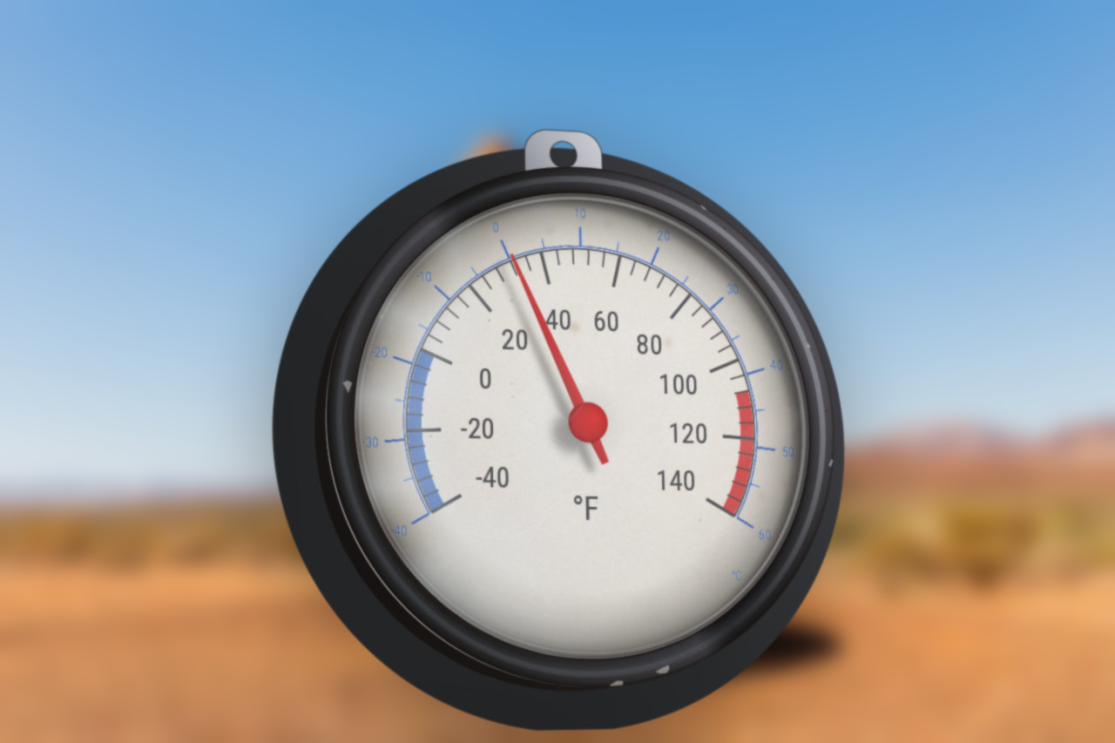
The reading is 32°F
